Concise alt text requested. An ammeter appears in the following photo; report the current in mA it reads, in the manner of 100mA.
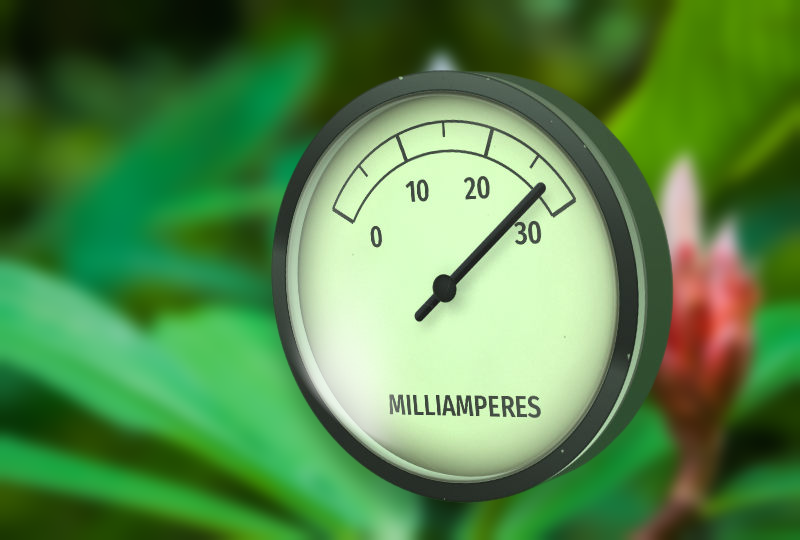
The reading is 27.5mA
